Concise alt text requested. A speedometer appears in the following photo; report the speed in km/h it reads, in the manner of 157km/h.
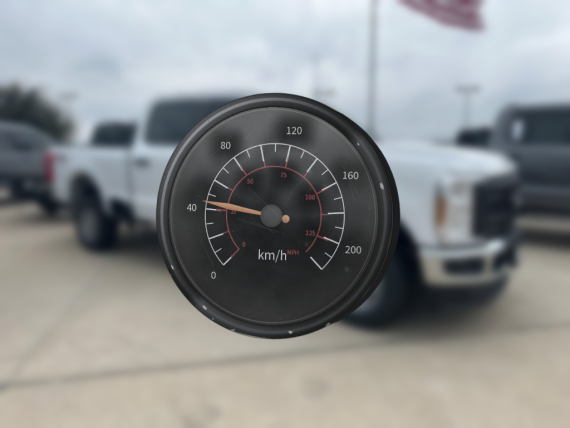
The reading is 45km/h
